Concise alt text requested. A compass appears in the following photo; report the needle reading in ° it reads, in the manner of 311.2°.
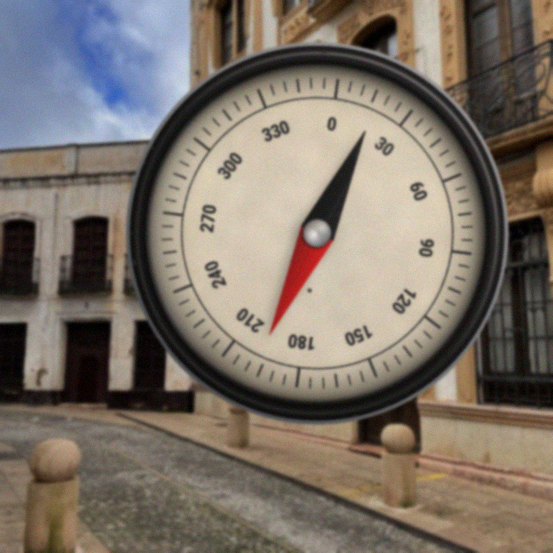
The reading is 197.5°
